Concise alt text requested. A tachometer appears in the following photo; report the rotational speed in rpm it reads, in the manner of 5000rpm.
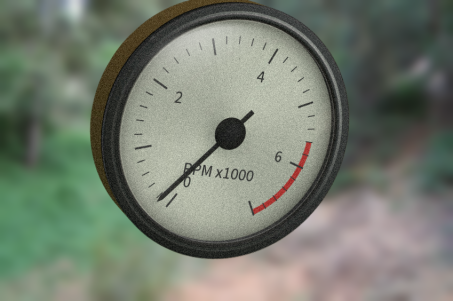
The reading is 200rpm
